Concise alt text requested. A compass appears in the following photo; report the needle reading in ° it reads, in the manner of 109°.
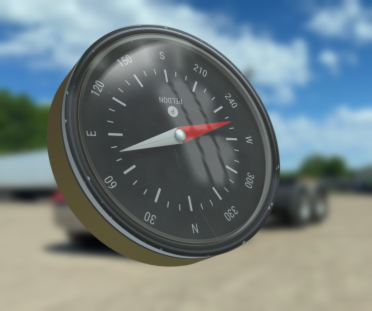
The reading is 255°
